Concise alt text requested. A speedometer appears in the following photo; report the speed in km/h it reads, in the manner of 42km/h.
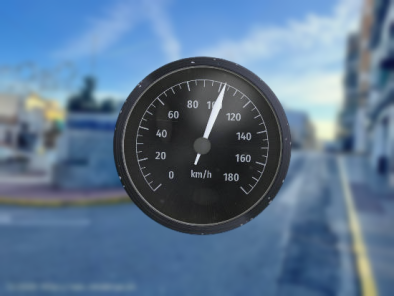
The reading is 102.5km/h
